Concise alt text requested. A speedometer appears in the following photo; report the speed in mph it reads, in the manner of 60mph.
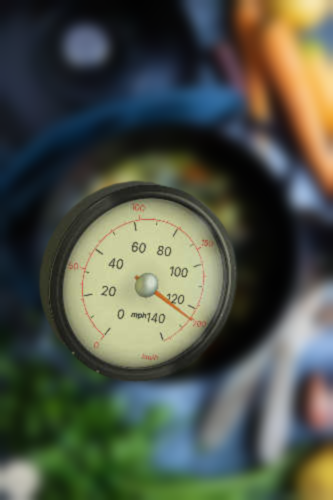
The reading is 125mph
